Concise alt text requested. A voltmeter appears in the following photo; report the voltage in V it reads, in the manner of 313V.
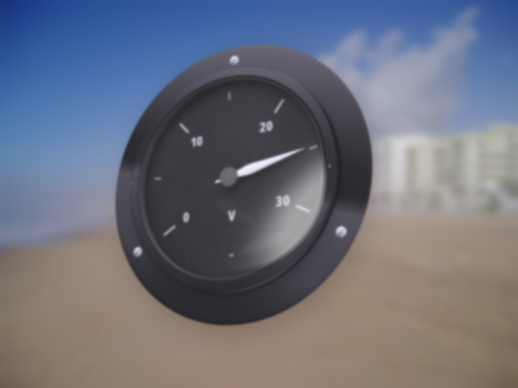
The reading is 25V
